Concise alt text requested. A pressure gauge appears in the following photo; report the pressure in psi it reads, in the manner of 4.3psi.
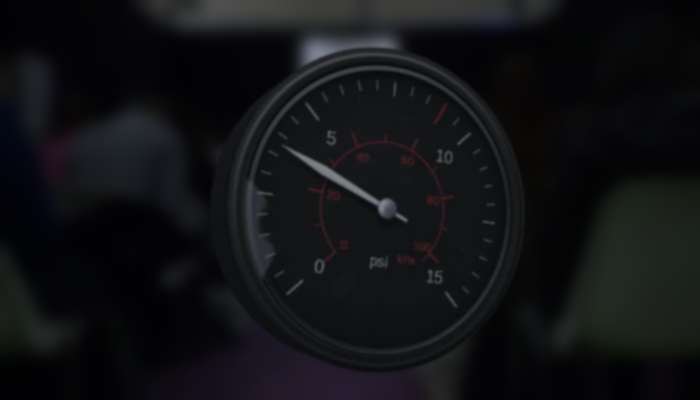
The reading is 3.75psi
